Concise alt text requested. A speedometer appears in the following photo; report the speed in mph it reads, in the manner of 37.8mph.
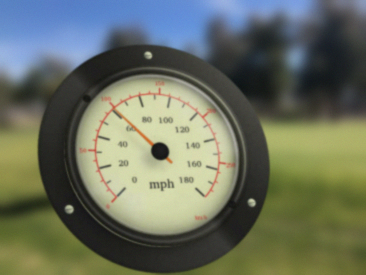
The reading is 60mph
